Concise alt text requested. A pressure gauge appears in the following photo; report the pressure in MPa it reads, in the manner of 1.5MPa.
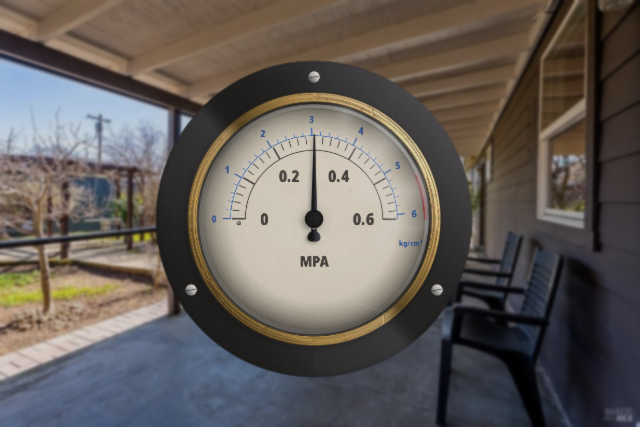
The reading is 0.3MPa
